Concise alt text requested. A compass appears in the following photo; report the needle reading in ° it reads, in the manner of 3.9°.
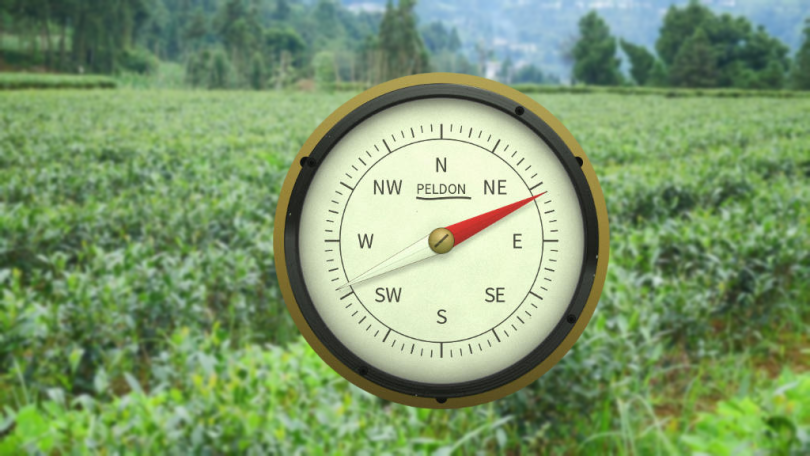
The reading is 65°
